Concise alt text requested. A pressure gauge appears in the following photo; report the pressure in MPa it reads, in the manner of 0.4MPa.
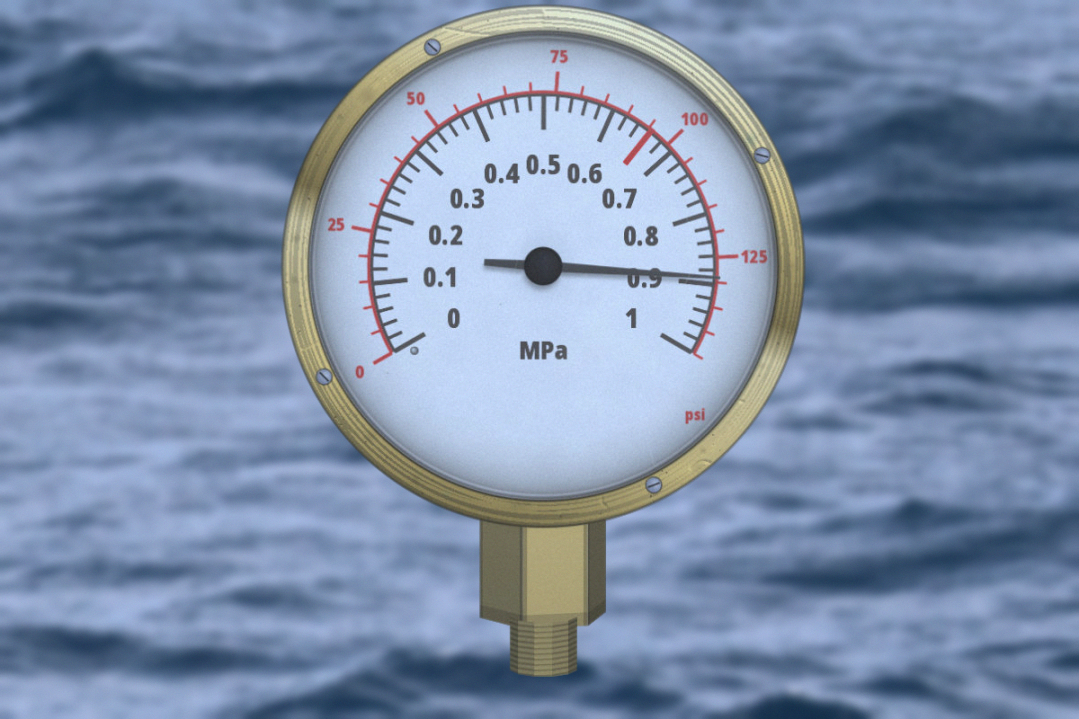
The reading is 0.89MPa
